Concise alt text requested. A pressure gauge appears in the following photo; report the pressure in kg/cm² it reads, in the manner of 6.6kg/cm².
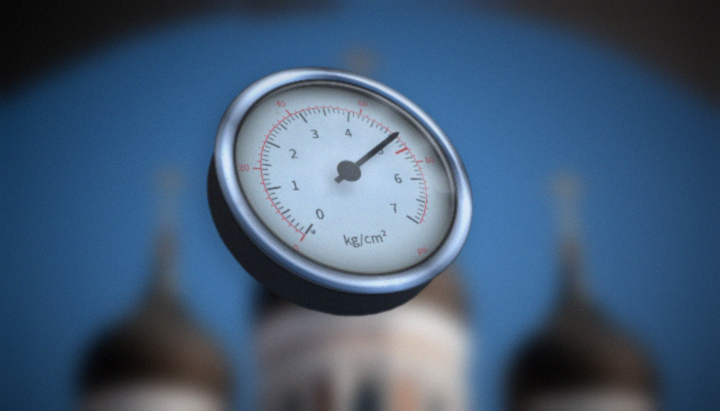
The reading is 5kg/cm²
